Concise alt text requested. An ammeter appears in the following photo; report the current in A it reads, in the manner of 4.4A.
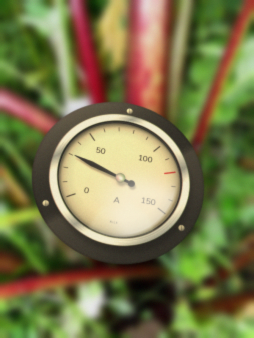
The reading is 30A
